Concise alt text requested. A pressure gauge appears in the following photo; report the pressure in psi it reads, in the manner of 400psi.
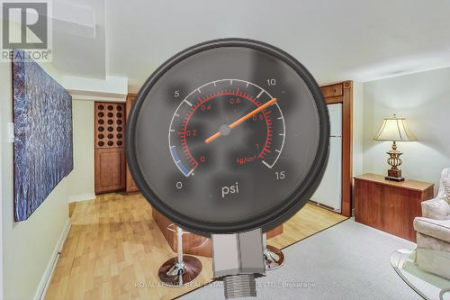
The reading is 11psi
